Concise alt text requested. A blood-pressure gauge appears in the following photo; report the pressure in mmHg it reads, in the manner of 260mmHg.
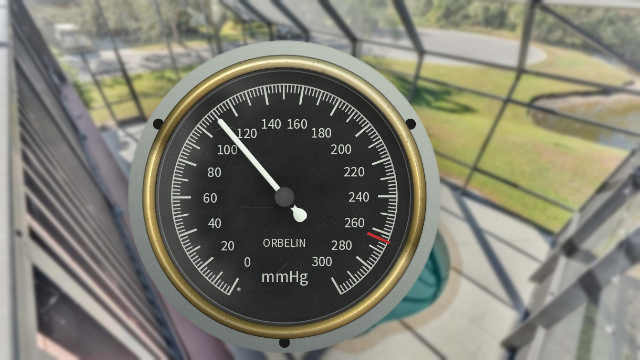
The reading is 110mmHg
